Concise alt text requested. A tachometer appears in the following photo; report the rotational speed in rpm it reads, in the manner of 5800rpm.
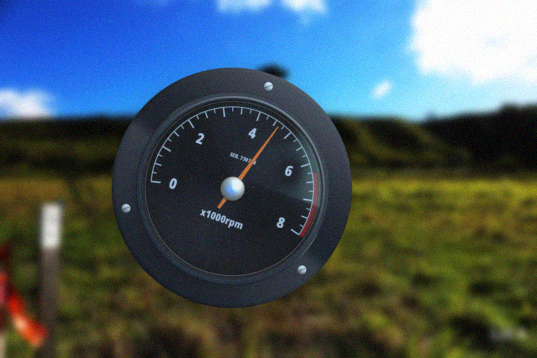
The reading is 4625rpm
